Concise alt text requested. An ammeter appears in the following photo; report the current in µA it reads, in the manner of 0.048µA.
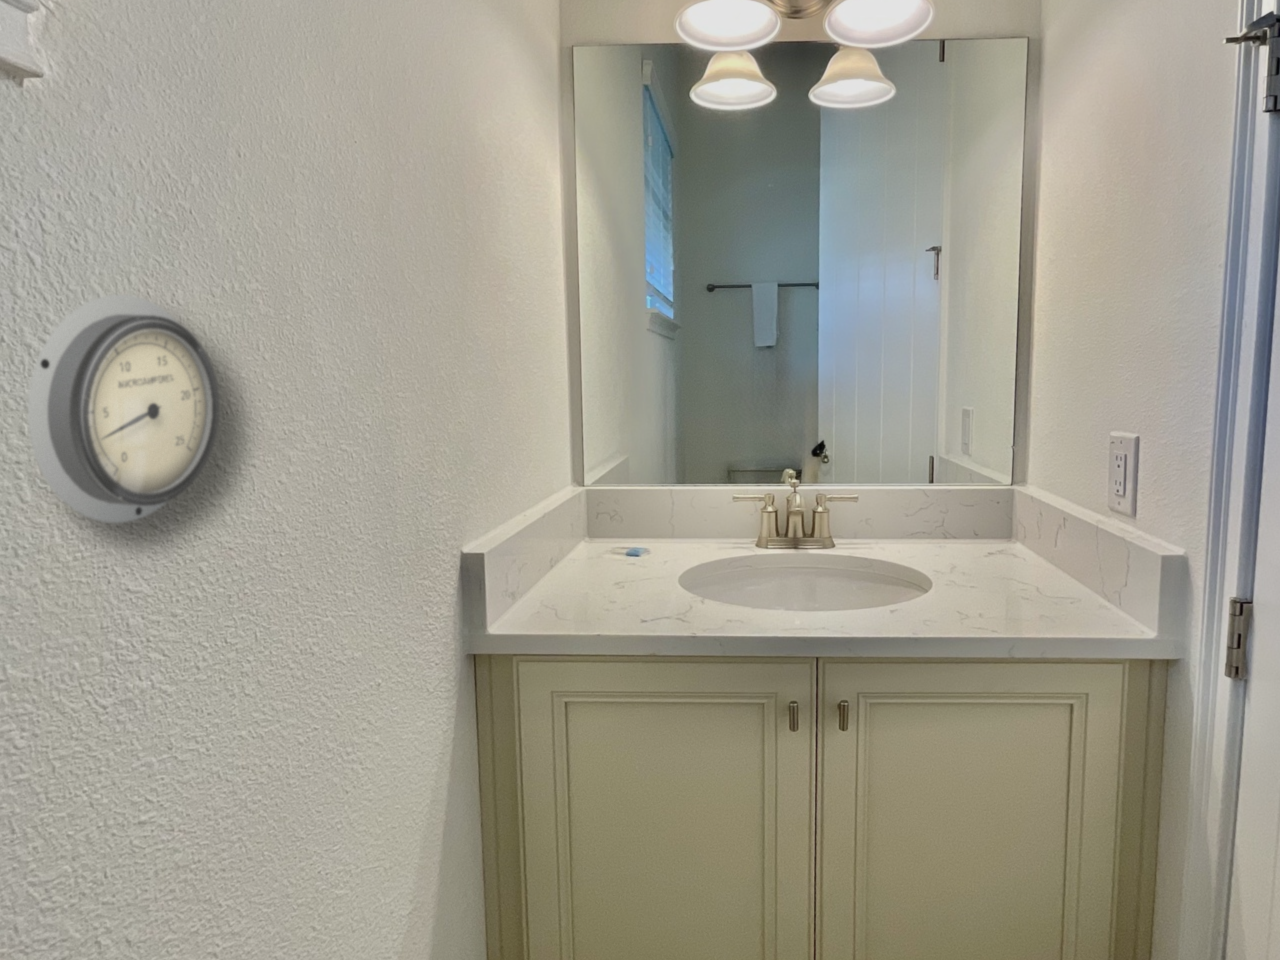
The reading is 3µA
